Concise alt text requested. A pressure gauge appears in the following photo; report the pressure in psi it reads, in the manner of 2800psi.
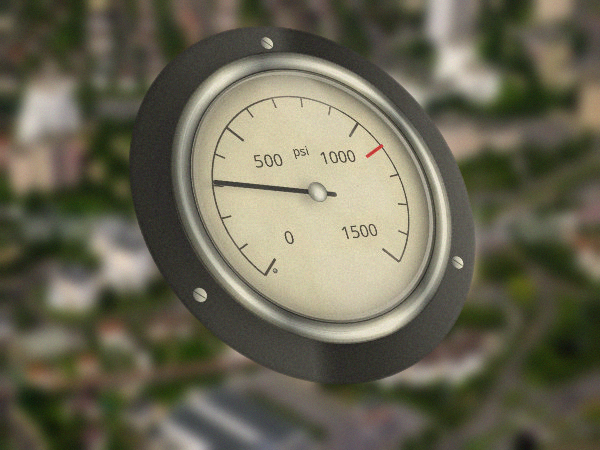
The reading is 300psi
